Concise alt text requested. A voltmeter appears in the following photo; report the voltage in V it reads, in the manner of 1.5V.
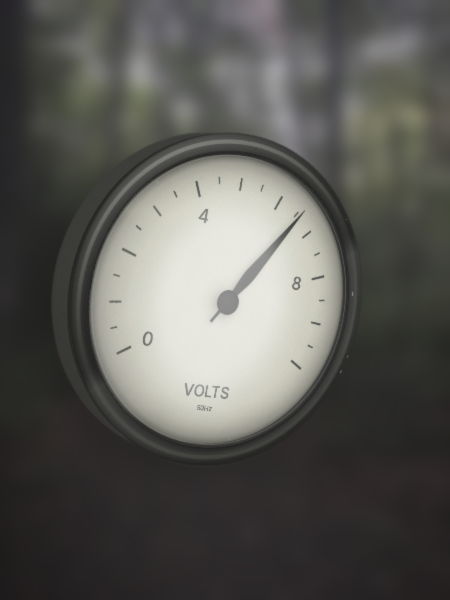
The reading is 6.5V
